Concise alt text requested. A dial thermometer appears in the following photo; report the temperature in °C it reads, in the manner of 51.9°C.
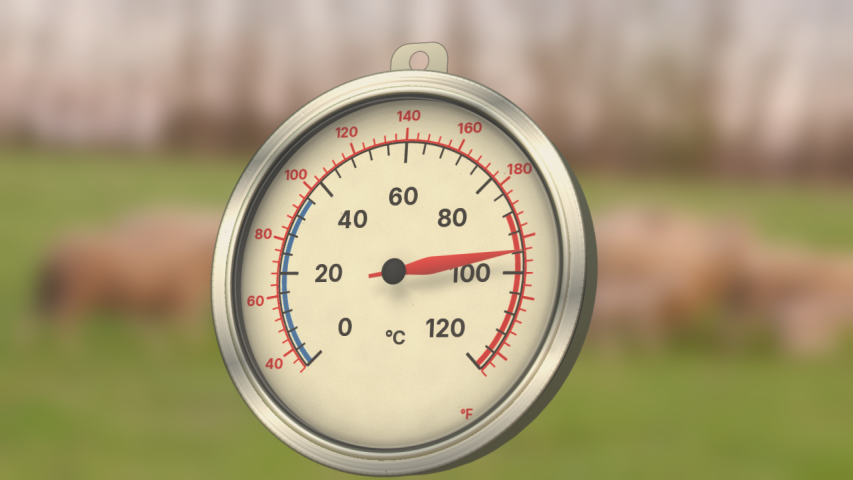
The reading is 96°C
